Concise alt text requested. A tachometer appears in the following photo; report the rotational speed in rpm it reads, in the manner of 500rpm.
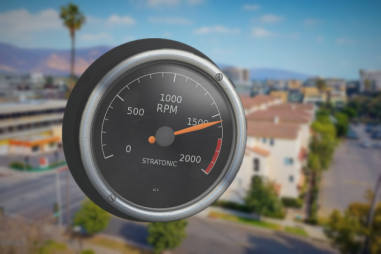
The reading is 1550rpm
